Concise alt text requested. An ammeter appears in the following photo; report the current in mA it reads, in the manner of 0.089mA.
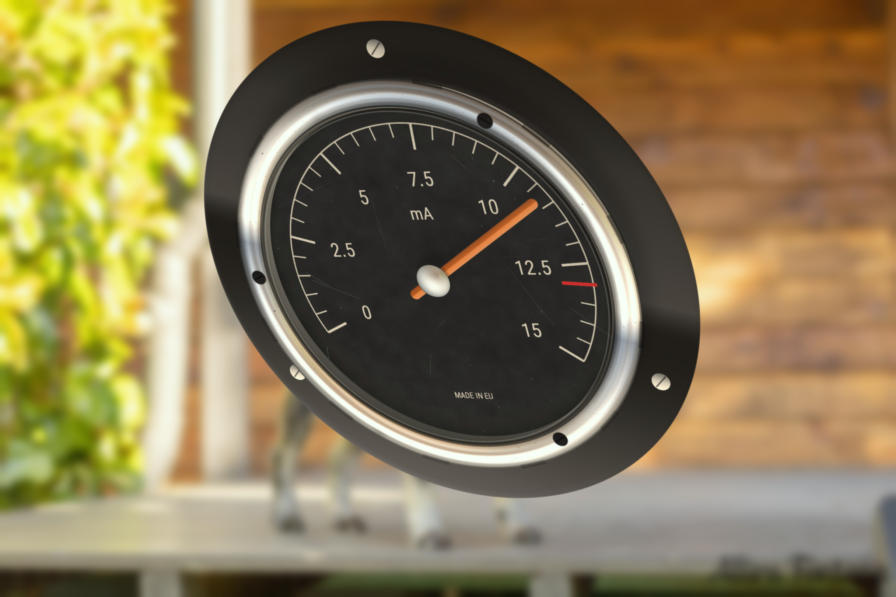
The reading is 10.75mA
